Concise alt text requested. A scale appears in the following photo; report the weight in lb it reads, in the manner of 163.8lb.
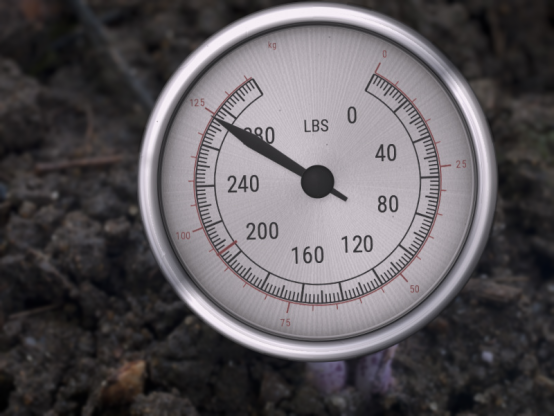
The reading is 274lb
